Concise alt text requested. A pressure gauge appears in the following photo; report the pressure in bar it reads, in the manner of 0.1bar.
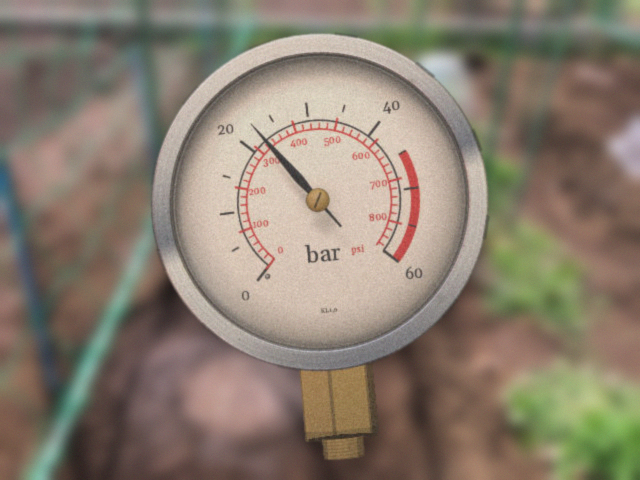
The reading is 22.5bar
